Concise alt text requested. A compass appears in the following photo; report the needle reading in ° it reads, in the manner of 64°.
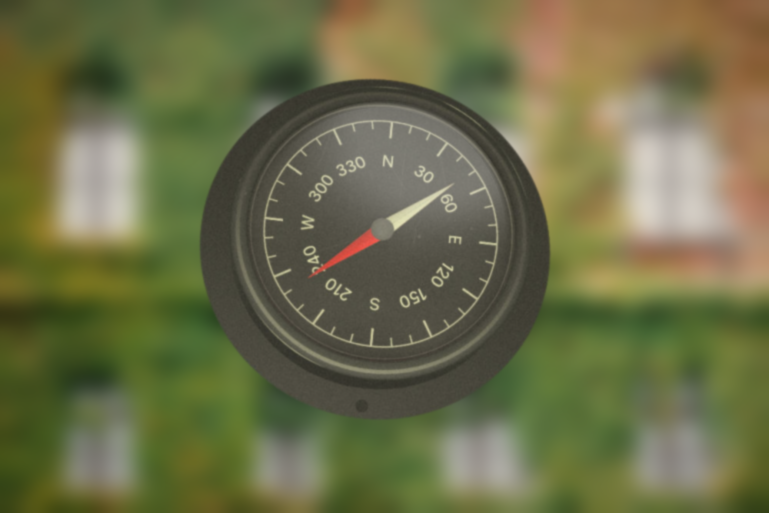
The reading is 230°
